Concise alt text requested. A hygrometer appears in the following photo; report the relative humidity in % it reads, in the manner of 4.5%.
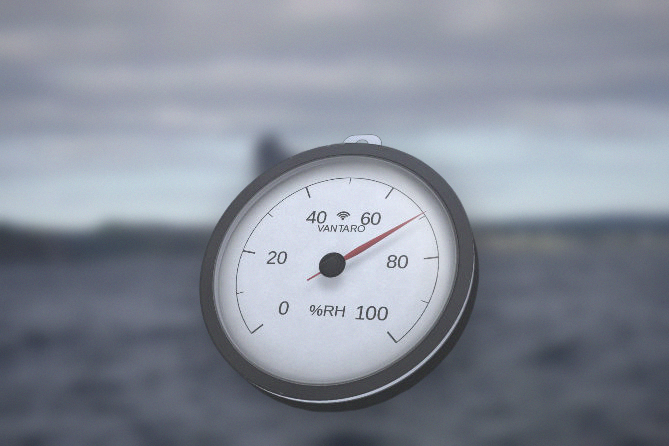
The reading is 70%
